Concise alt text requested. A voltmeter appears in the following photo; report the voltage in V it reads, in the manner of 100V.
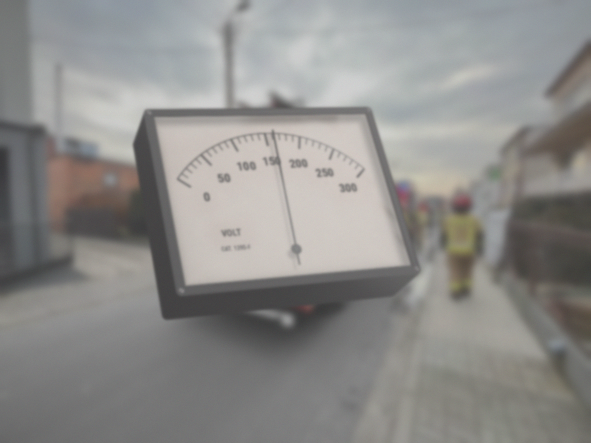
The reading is 160V
